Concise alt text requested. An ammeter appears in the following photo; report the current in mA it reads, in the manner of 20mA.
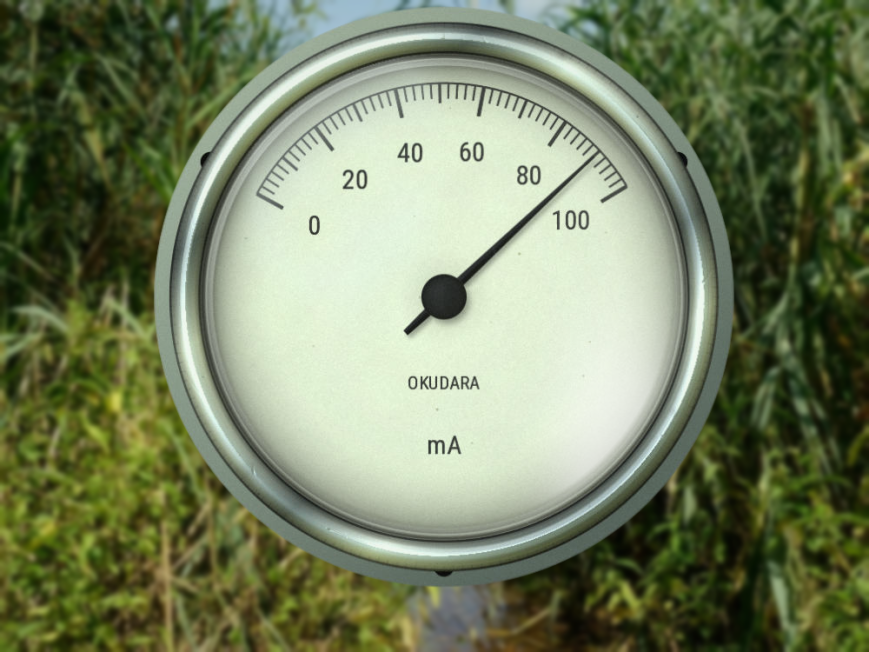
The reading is 90mA
